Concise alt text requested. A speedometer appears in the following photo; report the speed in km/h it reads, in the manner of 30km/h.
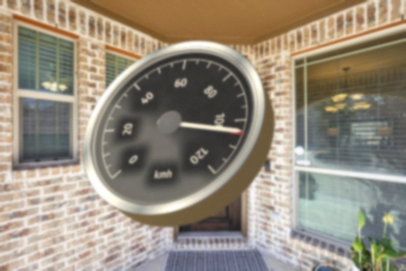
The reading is 105km/h
